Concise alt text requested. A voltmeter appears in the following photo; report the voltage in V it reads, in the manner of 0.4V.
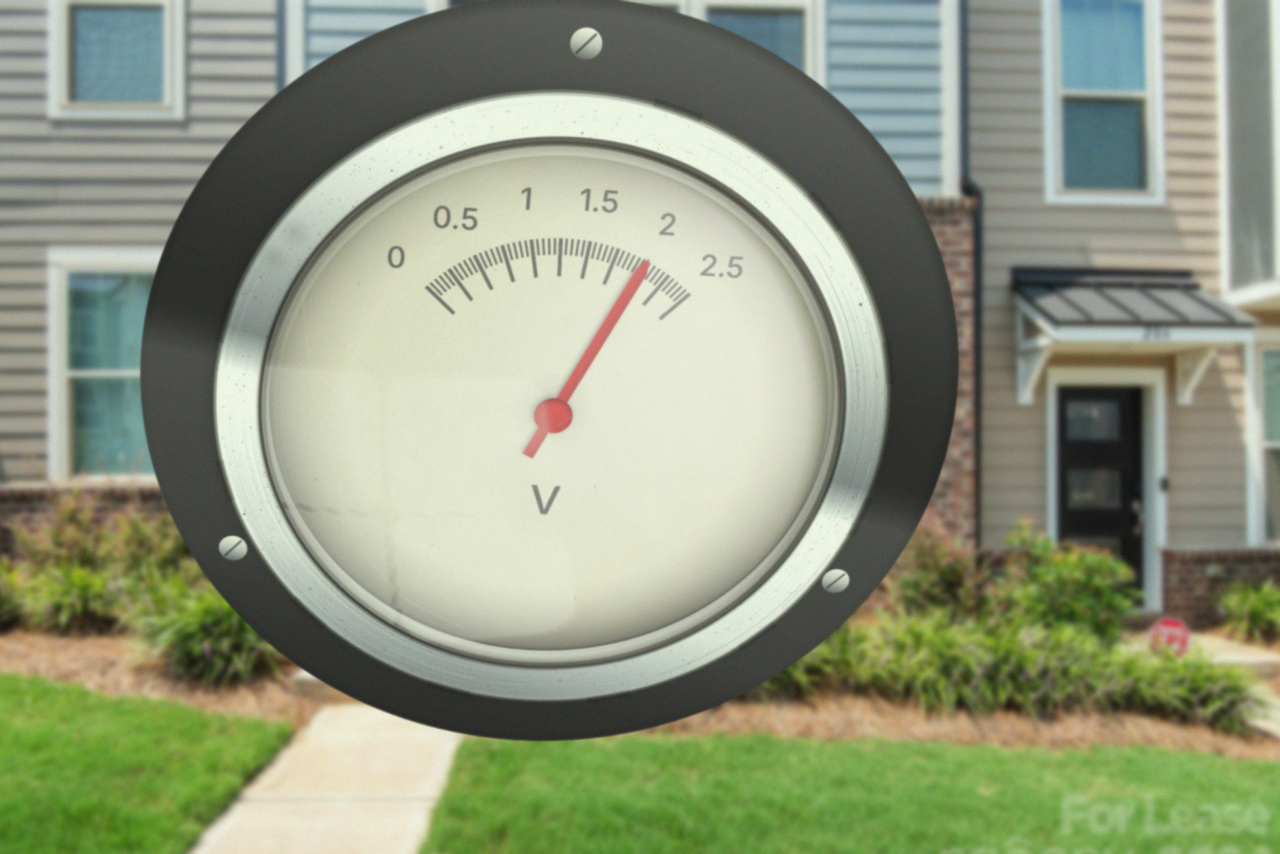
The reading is 2V
